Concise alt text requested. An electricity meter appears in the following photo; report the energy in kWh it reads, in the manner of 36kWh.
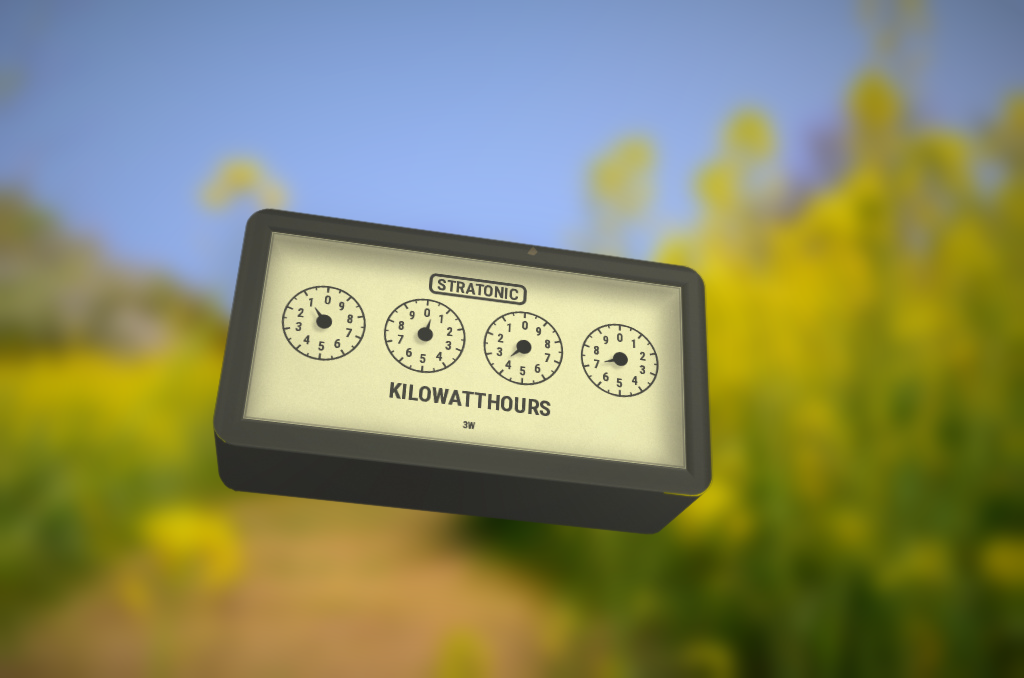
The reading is 1037kWh
